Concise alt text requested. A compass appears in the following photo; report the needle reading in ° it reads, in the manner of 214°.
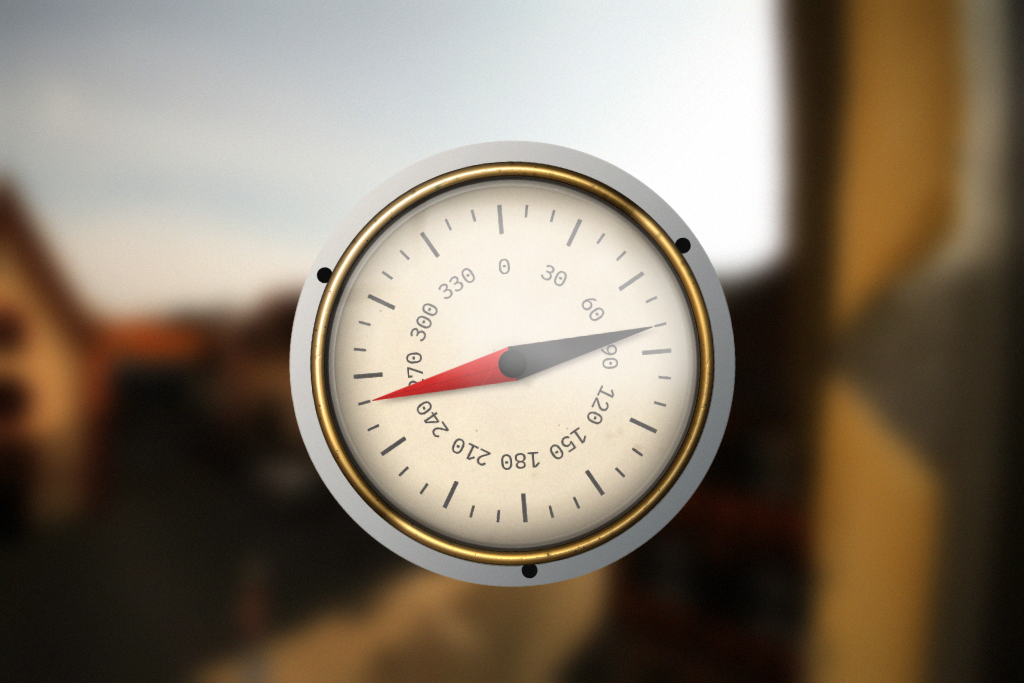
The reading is 260°
